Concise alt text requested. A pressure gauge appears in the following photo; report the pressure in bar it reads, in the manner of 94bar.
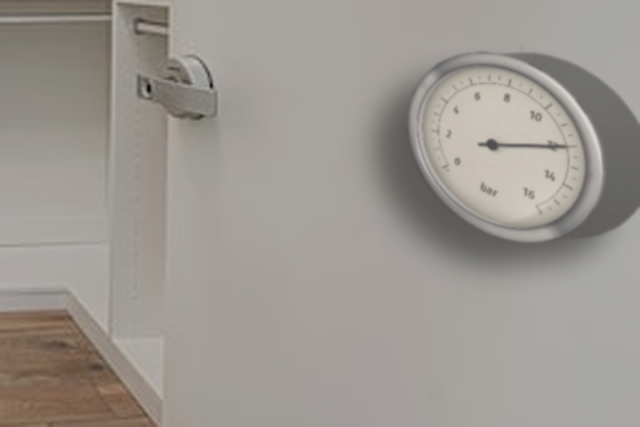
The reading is 12bar
